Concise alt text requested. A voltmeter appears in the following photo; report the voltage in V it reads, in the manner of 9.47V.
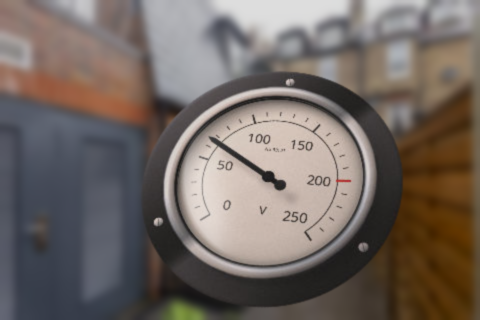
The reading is 65V
